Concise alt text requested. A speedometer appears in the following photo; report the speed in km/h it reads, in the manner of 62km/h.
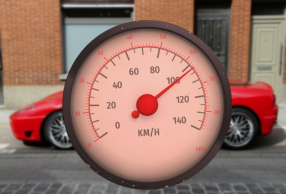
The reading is 102.5km/h
